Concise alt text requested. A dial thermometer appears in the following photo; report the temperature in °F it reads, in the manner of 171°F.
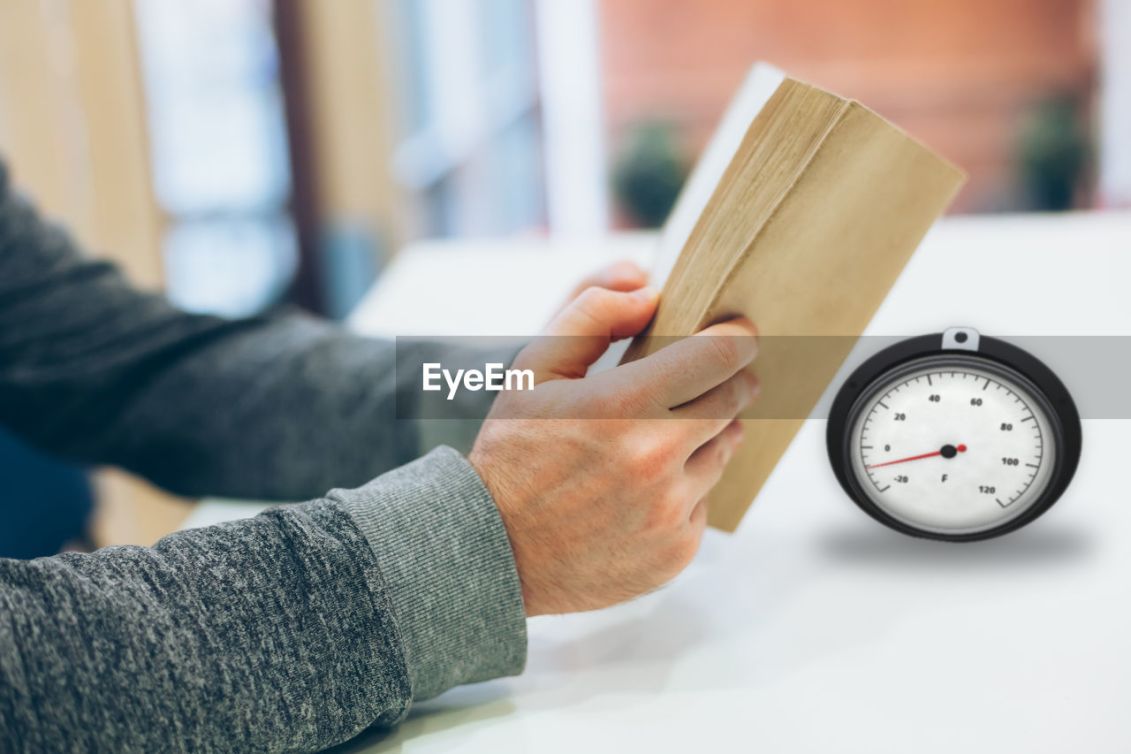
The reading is -8°F
